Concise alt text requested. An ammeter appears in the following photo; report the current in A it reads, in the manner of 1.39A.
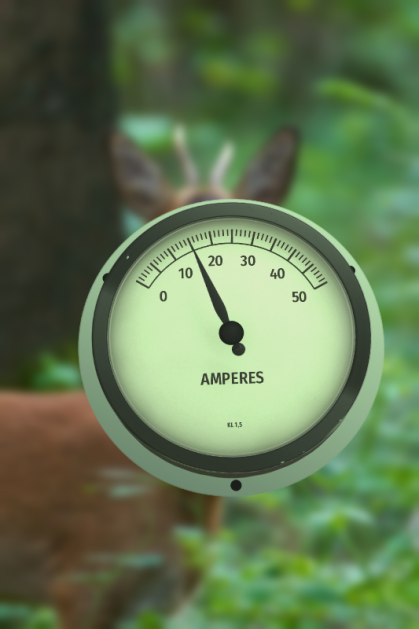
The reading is 15A
